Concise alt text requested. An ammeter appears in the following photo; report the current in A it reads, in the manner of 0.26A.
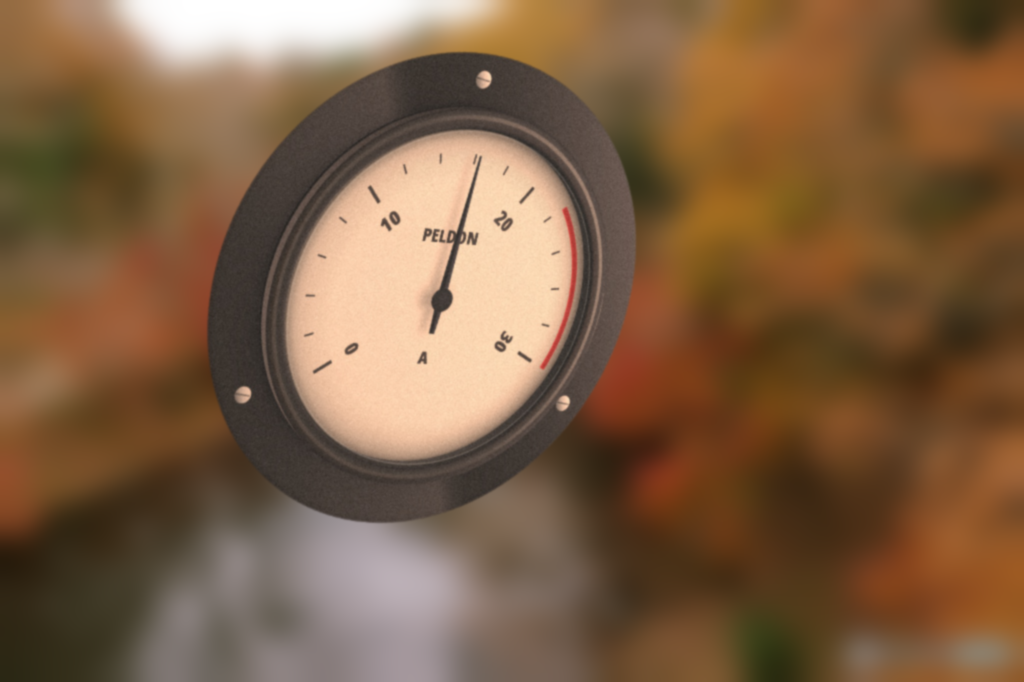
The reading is 16A
